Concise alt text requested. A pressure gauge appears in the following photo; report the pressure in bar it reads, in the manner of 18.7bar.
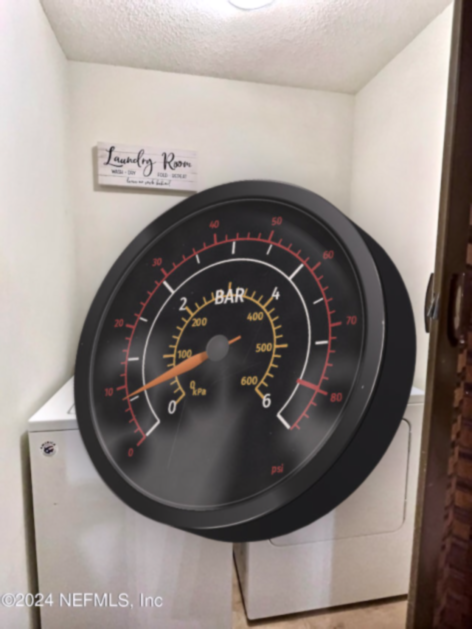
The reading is 0.5bar
